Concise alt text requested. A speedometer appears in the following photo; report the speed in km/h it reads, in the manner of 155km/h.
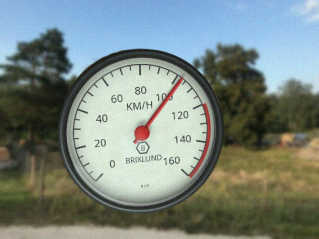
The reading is 102.5km/h
